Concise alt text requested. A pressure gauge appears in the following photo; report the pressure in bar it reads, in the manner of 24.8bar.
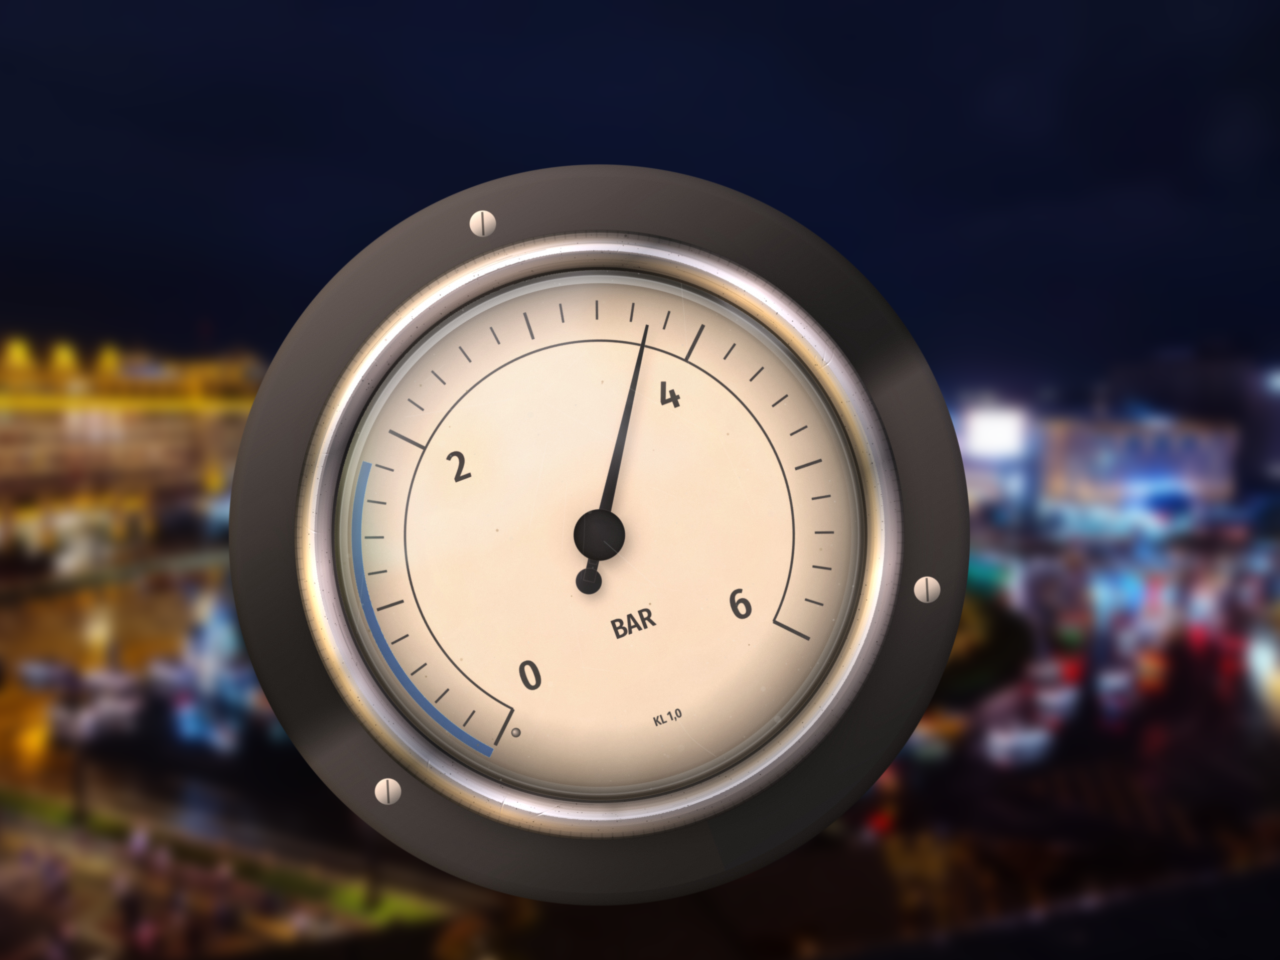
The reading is 3.7bar
